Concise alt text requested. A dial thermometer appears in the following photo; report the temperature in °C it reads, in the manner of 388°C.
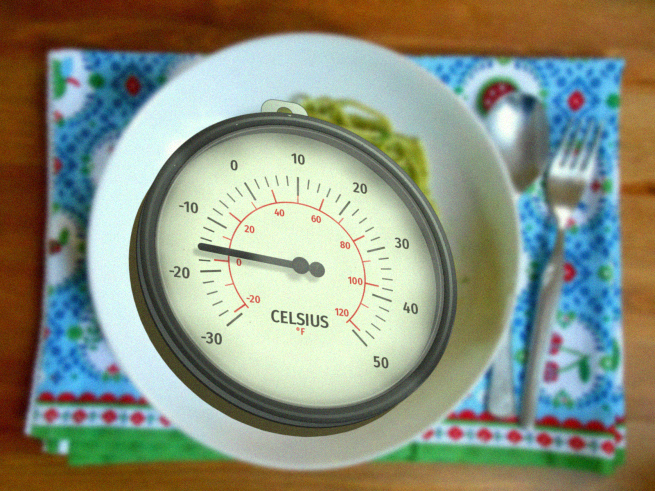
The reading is -16°C
